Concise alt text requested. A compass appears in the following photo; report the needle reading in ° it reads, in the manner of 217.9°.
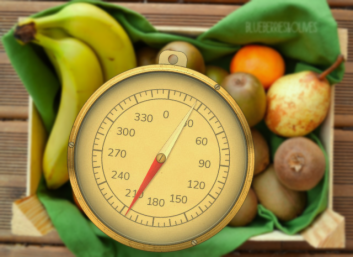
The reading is 205°
